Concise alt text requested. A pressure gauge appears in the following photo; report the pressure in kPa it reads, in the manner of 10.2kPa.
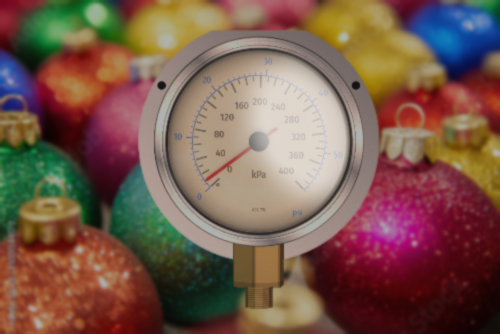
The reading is 10kPa
